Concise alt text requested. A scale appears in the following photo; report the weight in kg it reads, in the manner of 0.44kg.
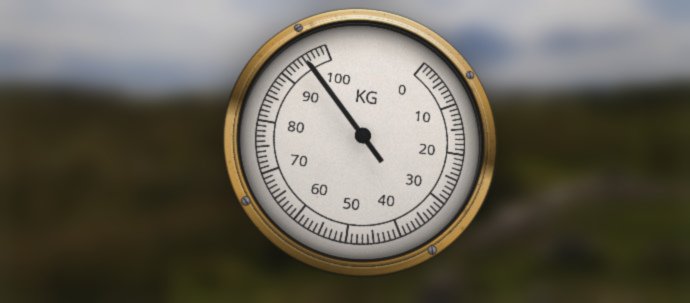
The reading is 95kg
